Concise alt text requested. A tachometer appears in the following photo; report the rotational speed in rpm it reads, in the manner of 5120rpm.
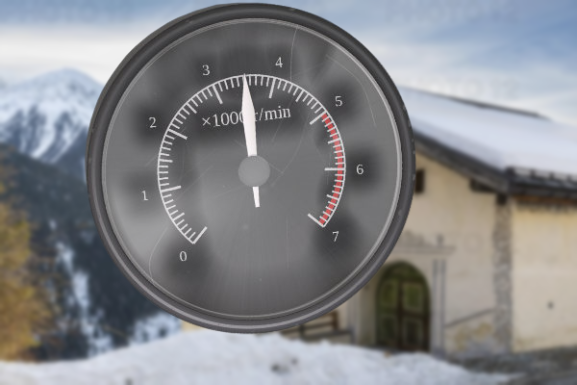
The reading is 3500rpm
